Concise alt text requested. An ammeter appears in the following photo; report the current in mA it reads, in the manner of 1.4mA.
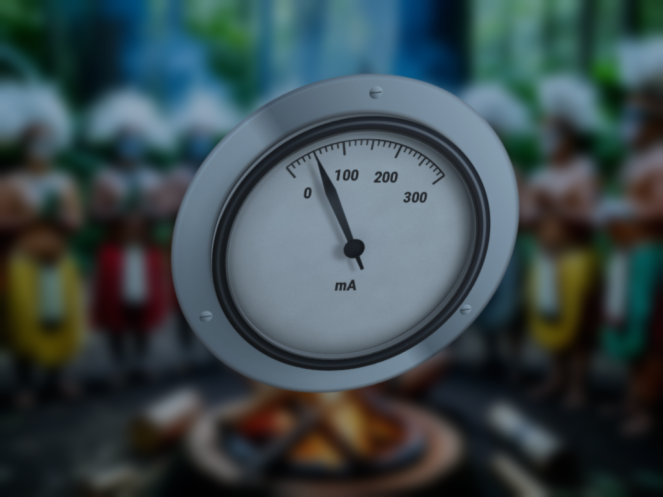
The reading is 50mA
